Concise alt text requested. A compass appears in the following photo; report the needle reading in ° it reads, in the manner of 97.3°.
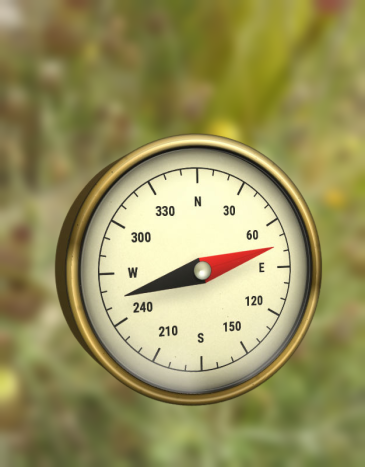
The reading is 75°
